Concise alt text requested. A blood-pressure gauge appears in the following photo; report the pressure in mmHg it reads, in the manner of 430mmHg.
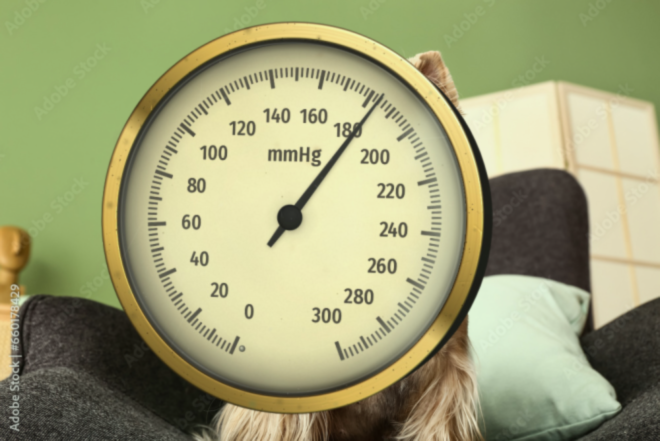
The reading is 184mmHg
